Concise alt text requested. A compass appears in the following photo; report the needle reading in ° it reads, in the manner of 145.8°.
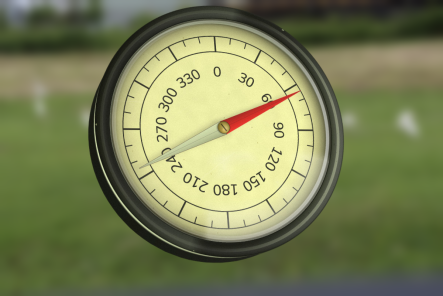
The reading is 65°
